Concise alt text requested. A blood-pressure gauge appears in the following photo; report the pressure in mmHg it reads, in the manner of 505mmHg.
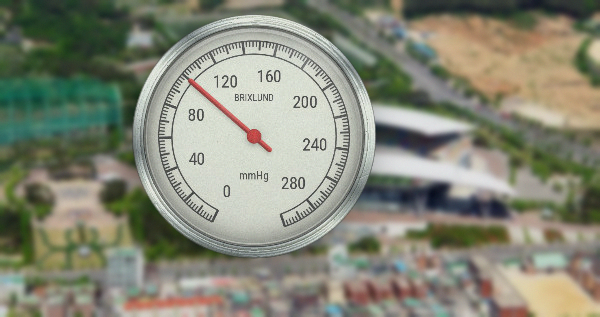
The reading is 100mmHg
